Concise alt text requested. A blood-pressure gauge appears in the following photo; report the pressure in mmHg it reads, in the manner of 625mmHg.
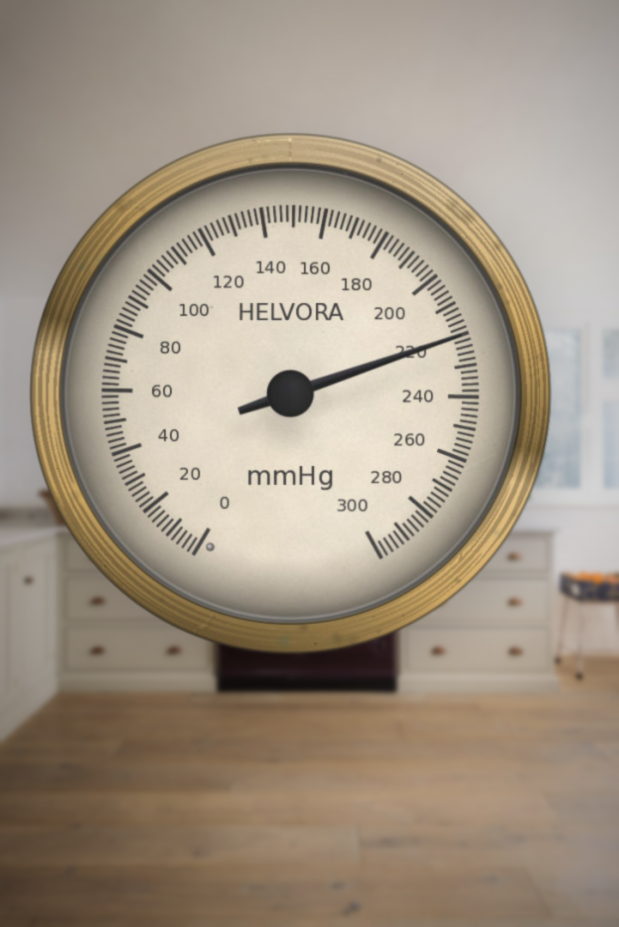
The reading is 220mmHg
